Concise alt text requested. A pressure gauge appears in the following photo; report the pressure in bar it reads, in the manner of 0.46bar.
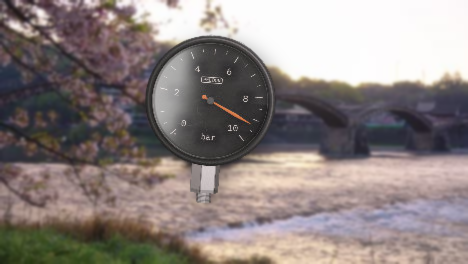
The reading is 9.25bar
